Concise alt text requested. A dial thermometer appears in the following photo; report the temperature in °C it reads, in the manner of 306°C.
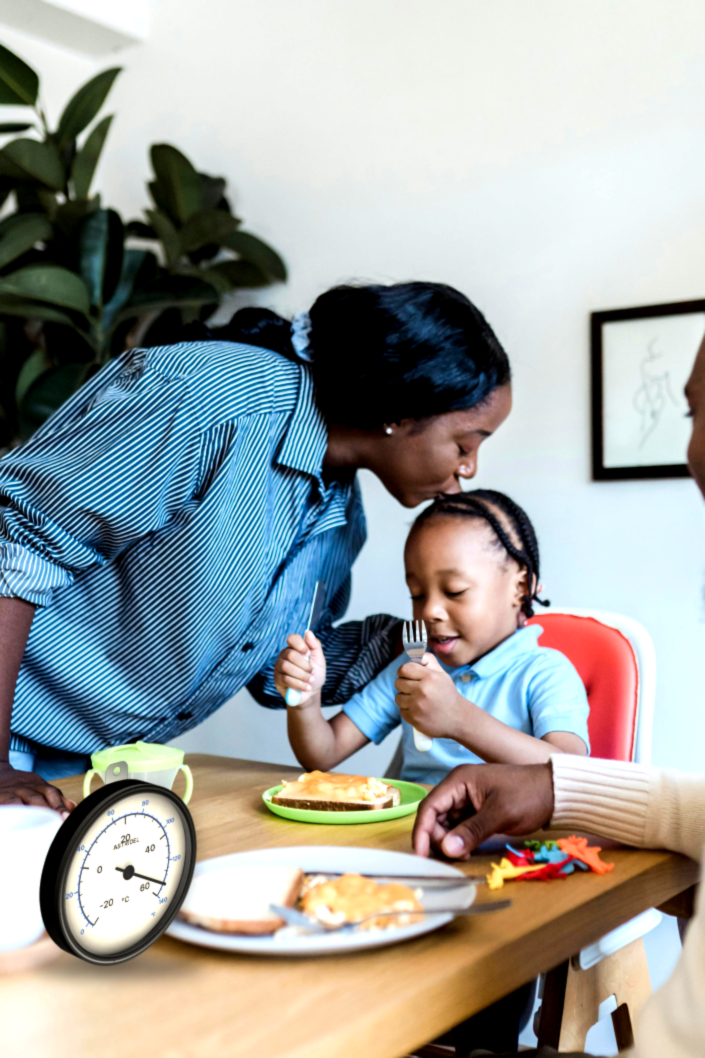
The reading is 56°C
